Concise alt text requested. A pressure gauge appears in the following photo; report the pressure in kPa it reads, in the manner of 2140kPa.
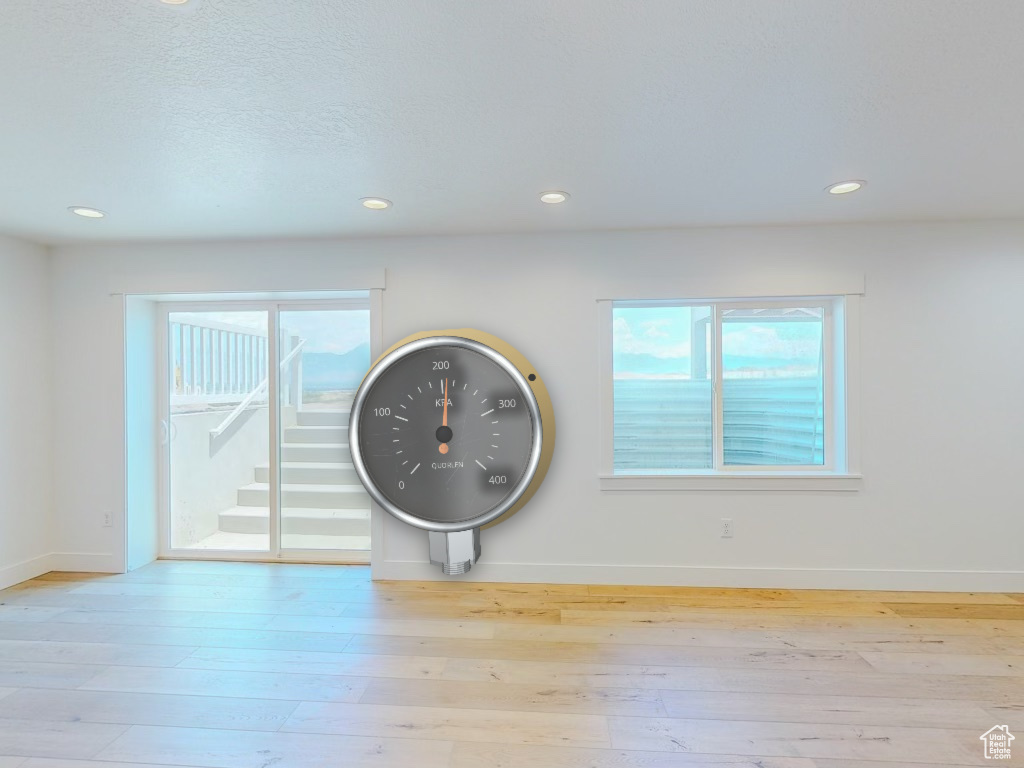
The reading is 210kPa
